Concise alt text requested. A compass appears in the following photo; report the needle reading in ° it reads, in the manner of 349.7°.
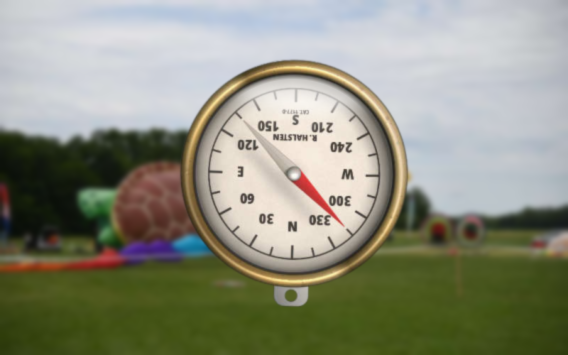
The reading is 315°
